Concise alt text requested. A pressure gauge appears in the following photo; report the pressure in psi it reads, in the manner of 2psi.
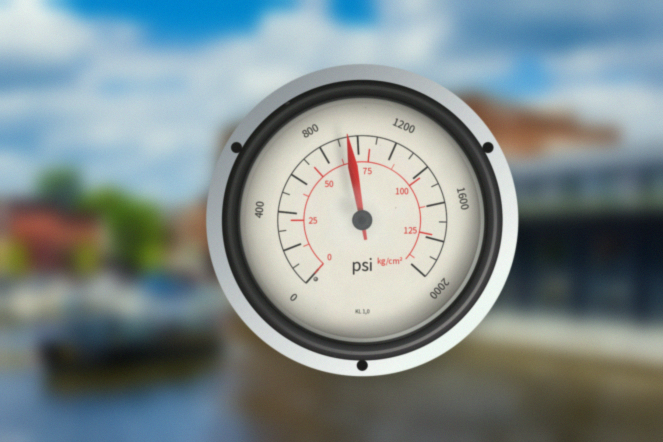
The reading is 950psi
